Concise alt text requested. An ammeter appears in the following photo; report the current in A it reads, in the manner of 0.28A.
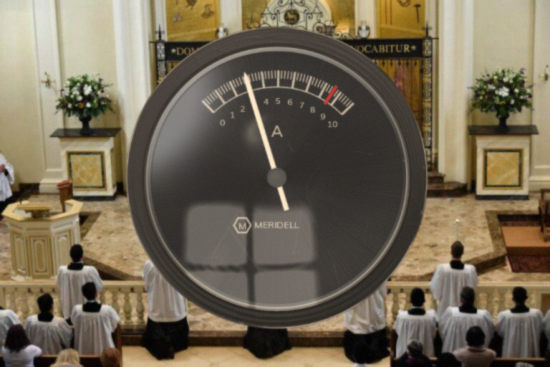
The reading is 3A
